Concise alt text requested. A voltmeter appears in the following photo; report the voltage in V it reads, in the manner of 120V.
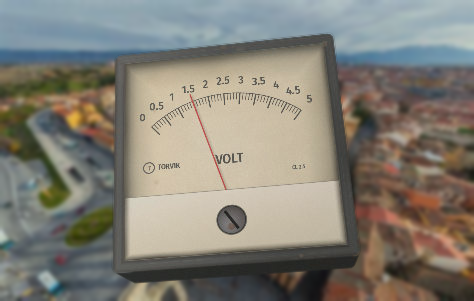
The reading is 1.5V
